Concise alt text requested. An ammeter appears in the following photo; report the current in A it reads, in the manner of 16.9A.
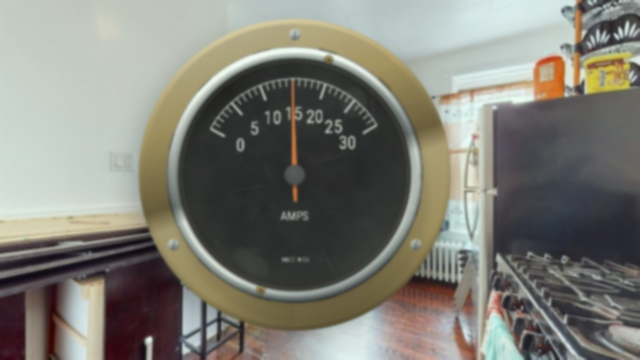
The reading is 15A
